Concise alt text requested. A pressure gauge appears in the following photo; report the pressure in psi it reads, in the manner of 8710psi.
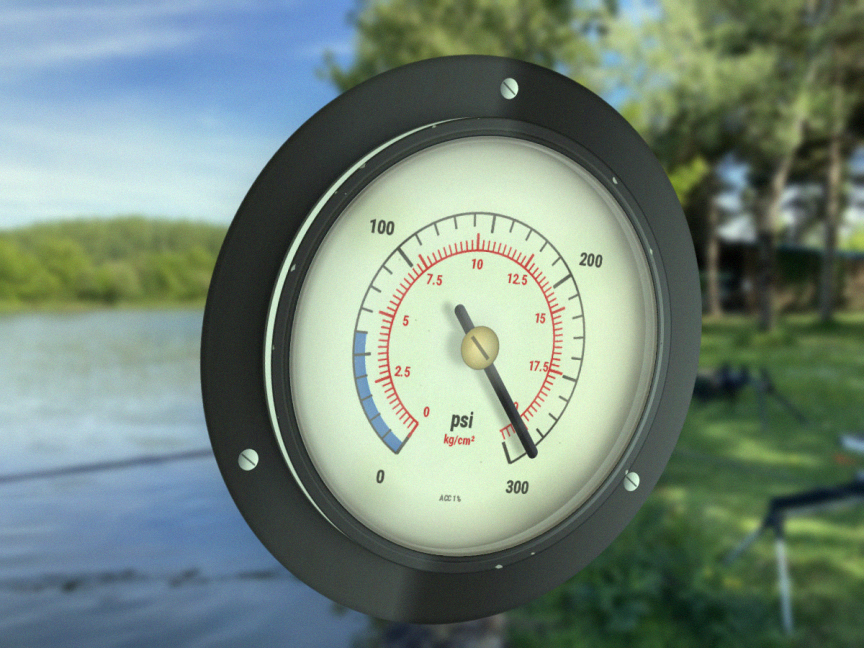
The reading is 290psi
